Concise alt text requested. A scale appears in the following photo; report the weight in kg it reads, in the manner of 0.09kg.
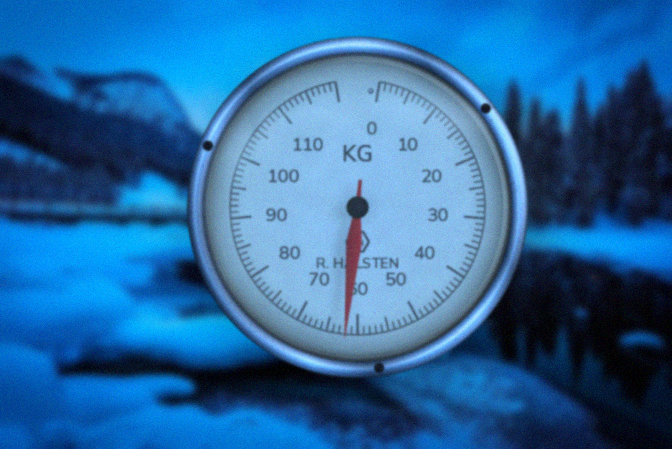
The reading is 62kg
